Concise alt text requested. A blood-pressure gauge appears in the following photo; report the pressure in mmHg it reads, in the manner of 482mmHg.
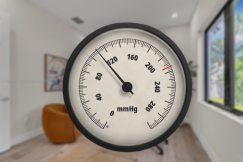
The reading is 110mmHg
